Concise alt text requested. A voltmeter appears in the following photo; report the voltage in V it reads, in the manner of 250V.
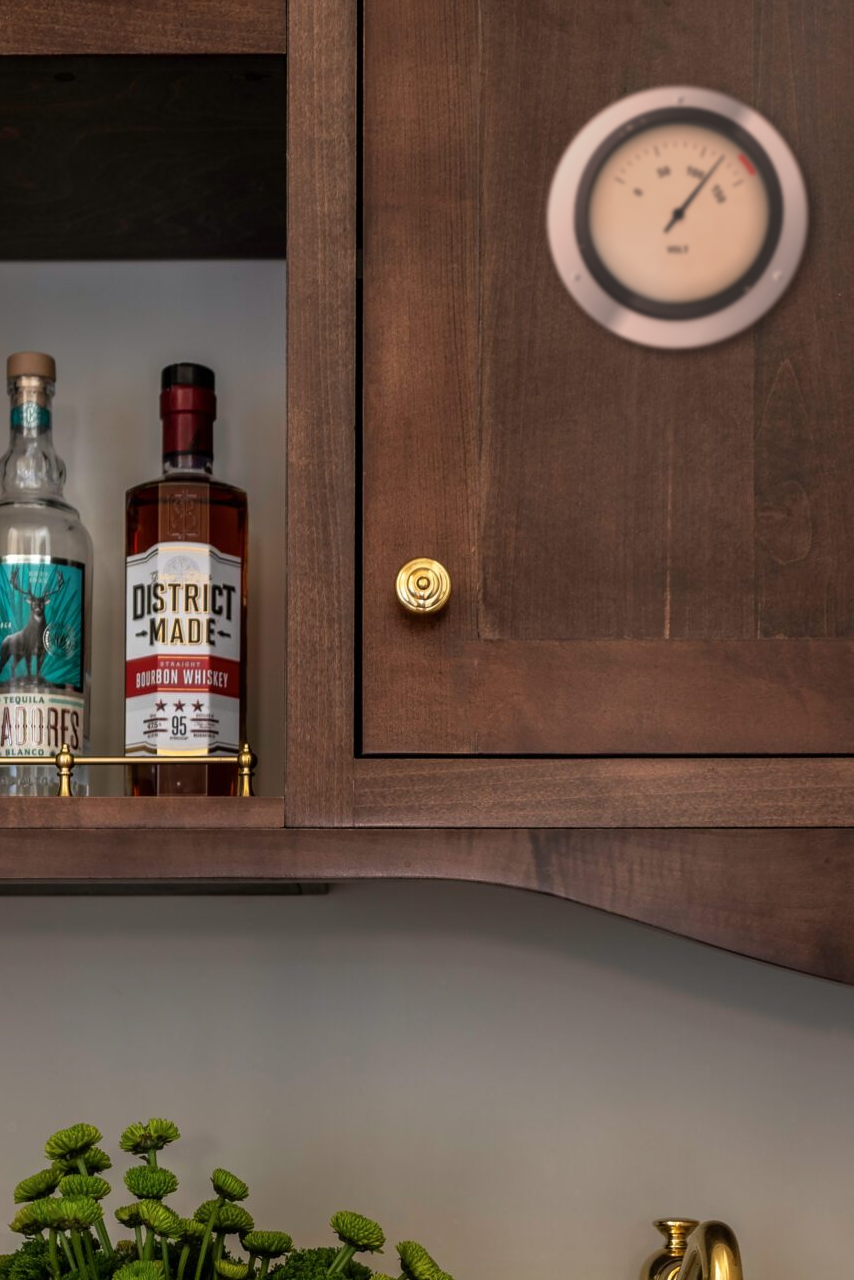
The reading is 120V
